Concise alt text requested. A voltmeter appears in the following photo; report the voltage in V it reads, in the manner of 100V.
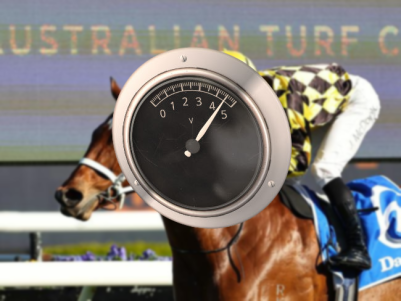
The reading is 4.5V
